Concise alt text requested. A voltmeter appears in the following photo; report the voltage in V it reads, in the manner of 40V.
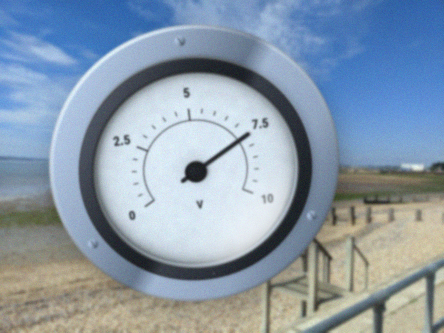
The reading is 7.5V
